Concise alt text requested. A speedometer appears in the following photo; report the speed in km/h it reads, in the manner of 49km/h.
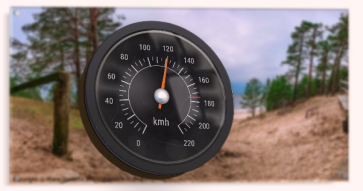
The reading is 120km/h
